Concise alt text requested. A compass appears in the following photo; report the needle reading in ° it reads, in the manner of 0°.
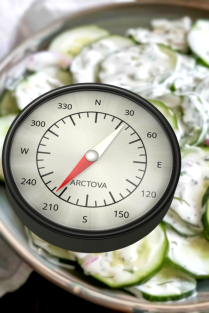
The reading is 215°
